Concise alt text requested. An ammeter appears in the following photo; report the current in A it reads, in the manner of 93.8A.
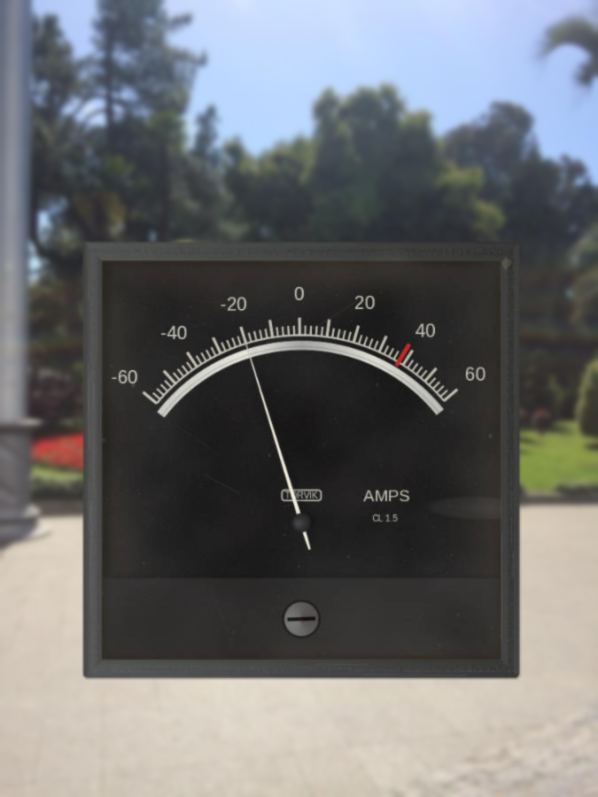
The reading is -20A
